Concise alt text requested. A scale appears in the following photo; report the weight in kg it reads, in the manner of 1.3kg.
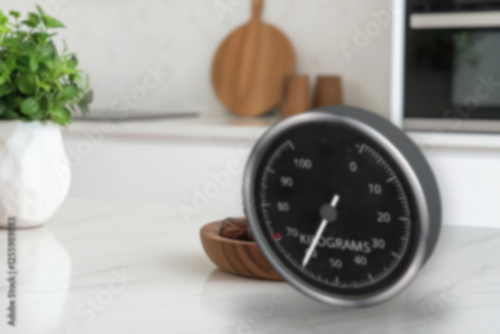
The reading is 60kg
